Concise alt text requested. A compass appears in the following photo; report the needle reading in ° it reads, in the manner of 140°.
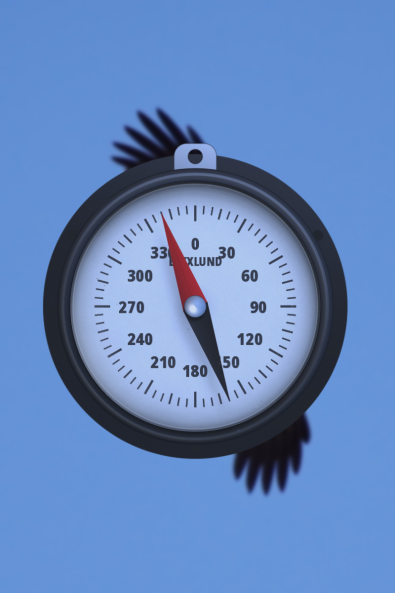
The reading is 340°
